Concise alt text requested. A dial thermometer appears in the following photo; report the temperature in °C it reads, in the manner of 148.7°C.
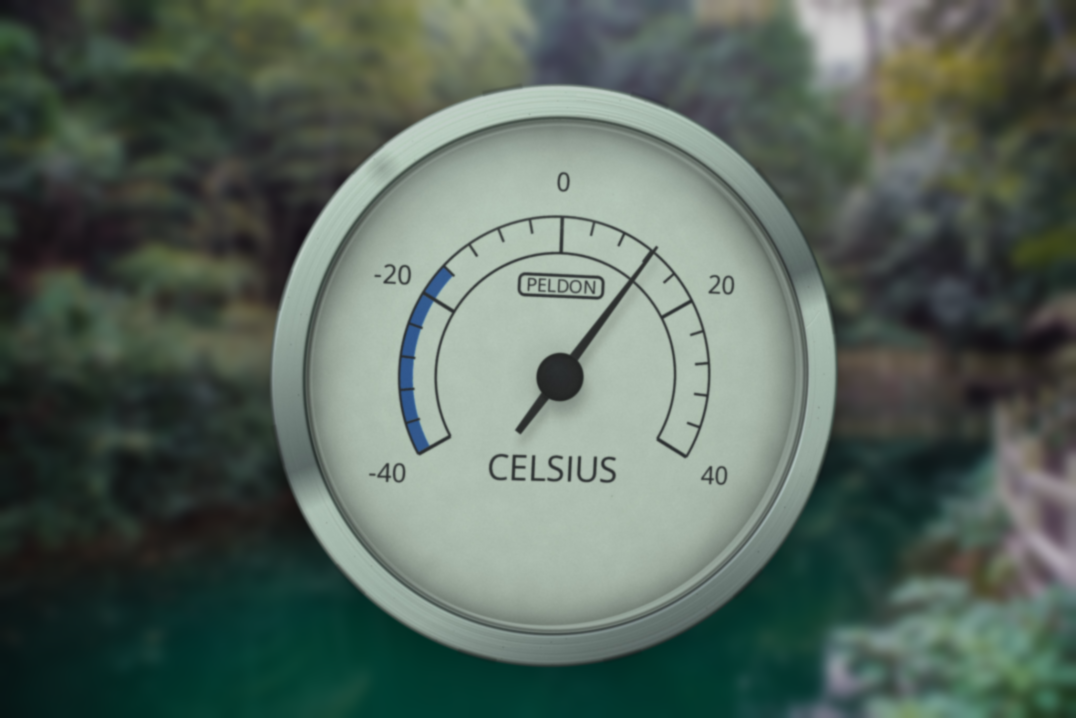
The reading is 12°C
